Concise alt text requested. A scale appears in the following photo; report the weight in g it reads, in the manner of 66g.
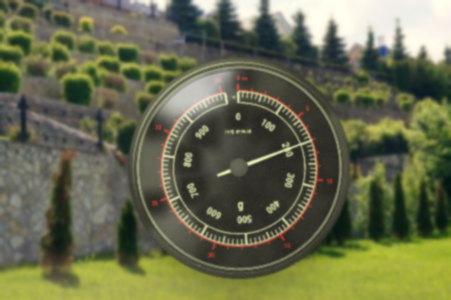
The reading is 200g
